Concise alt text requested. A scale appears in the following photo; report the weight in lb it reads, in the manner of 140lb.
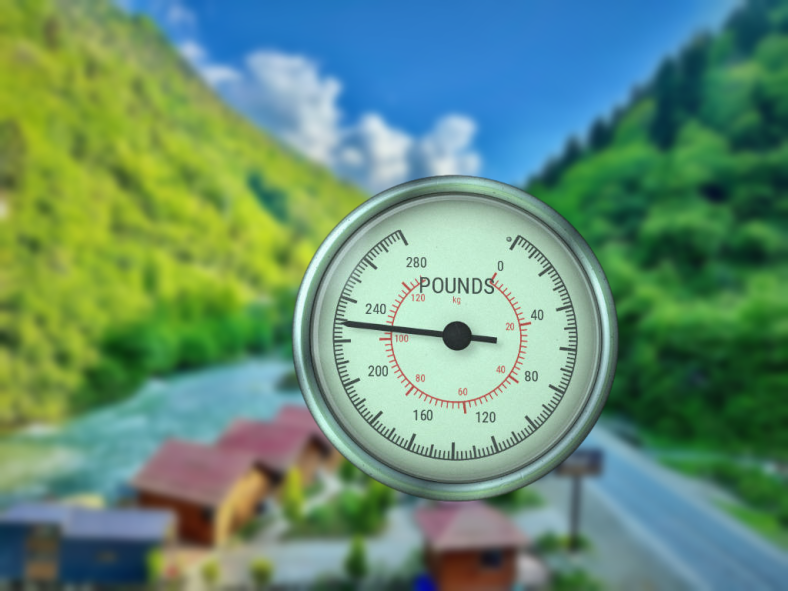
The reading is 228lb
